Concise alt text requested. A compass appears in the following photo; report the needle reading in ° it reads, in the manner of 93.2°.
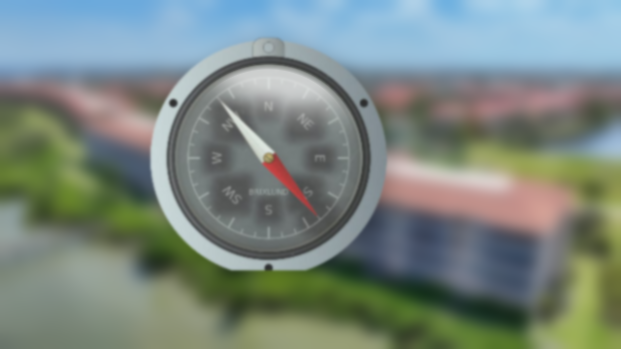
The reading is 140°
